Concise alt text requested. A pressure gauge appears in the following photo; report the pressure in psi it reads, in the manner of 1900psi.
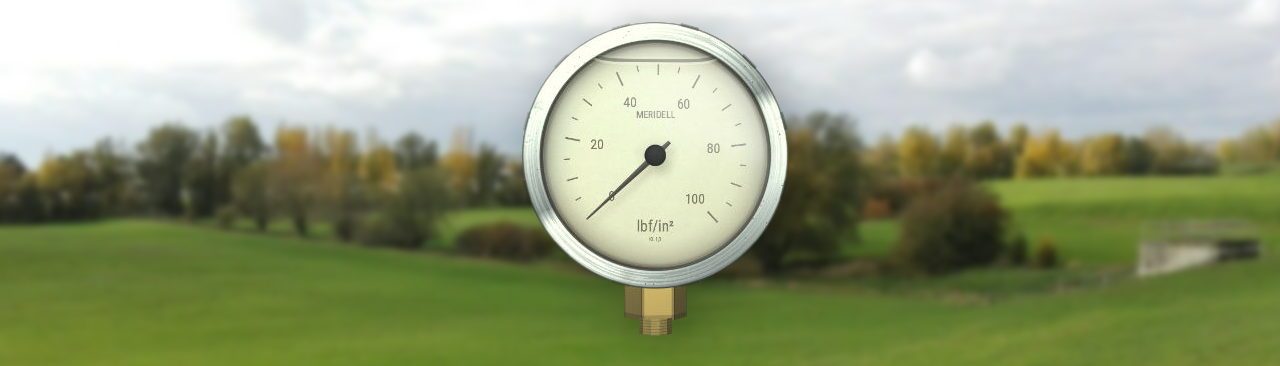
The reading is 0psi
